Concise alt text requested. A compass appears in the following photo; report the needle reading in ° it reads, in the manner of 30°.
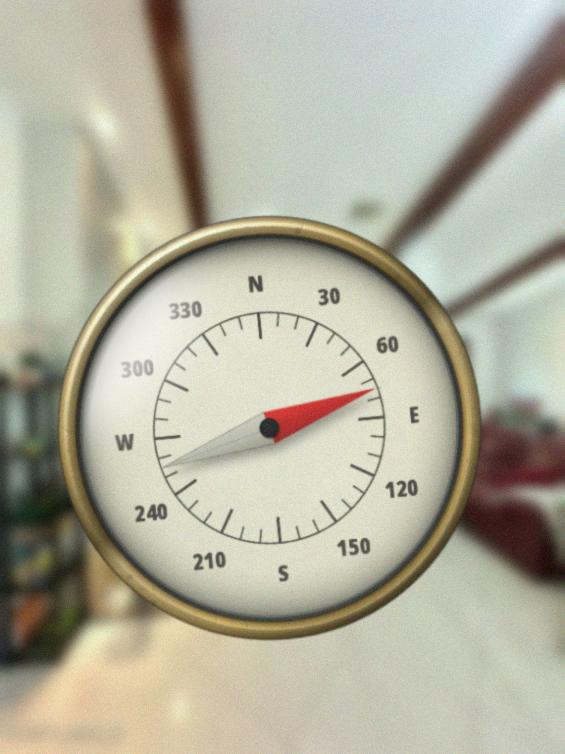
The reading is 75°
